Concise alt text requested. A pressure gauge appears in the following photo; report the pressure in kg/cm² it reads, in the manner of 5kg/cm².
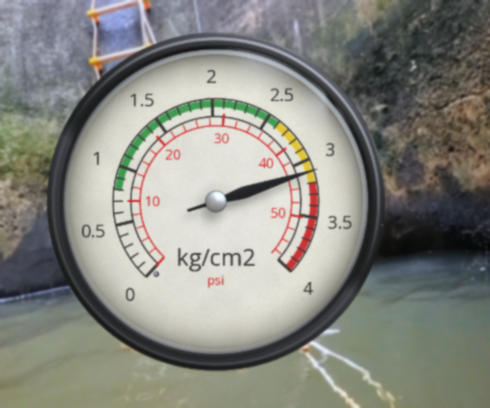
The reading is 3.1kg/cm²
